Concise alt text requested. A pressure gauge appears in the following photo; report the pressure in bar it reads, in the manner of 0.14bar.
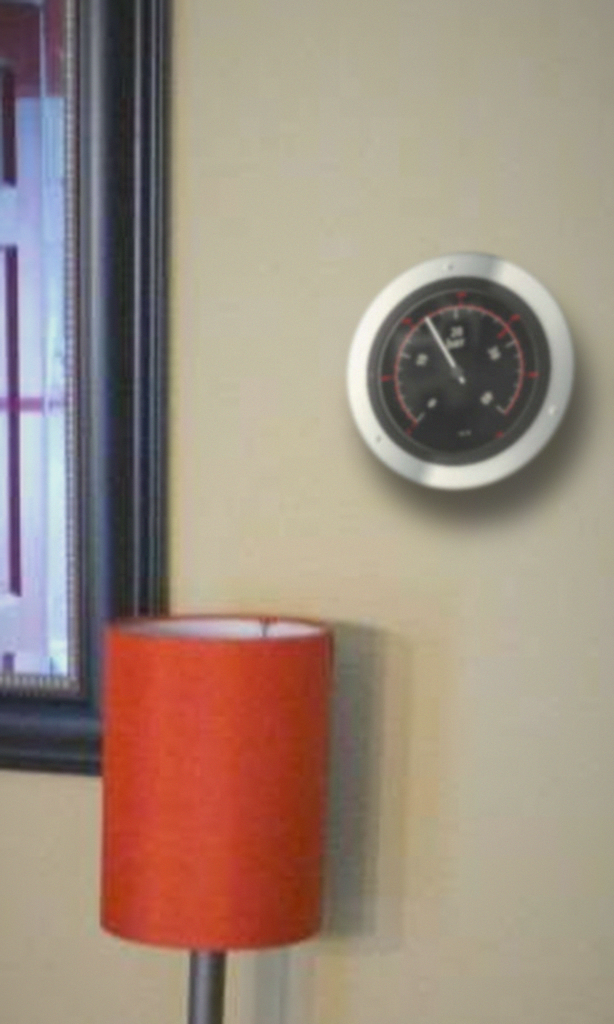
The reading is 16bar
